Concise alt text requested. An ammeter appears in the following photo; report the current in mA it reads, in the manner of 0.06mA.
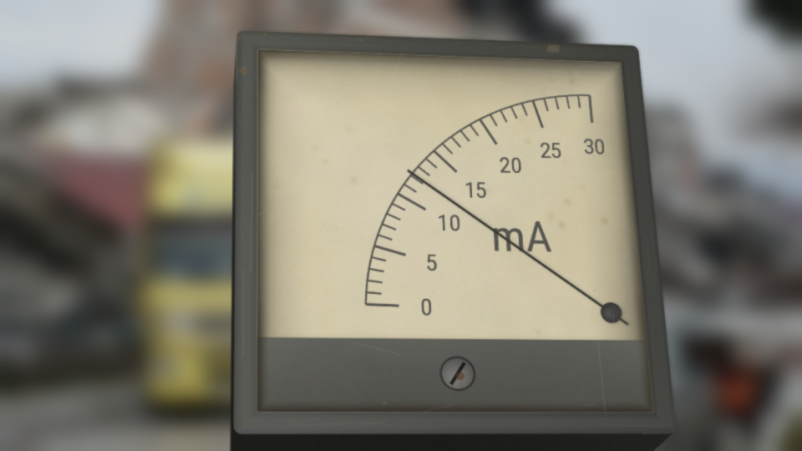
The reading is 12mA
